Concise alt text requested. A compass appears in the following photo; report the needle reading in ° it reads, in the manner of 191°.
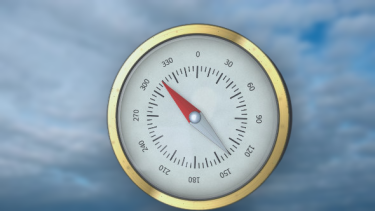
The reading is 315°
